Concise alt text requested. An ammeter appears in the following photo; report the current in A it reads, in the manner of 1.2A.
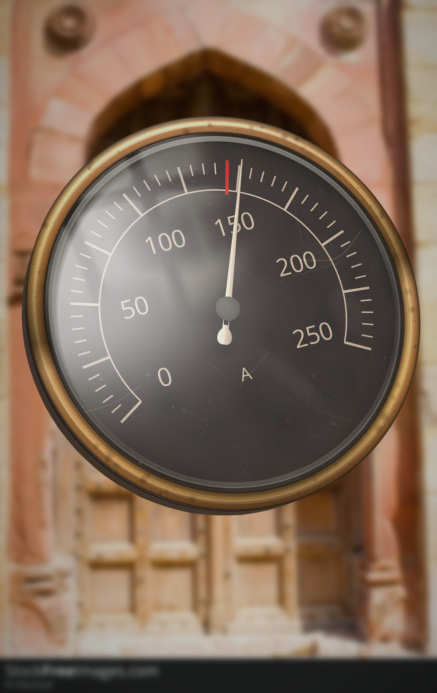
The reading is 150A
